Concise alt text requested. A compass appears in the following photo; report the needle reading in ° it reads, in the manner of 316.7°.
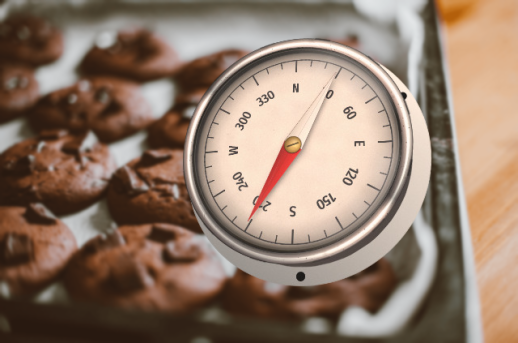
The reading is 210°
